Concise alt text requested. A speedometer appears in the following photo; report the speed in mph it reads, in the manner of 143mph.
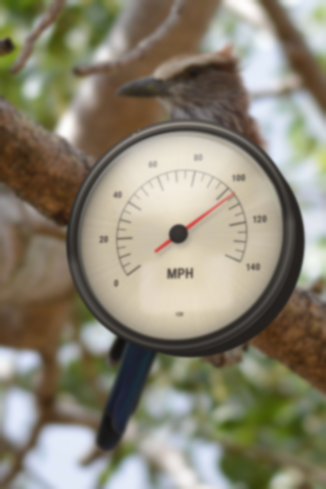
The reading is 105mph
